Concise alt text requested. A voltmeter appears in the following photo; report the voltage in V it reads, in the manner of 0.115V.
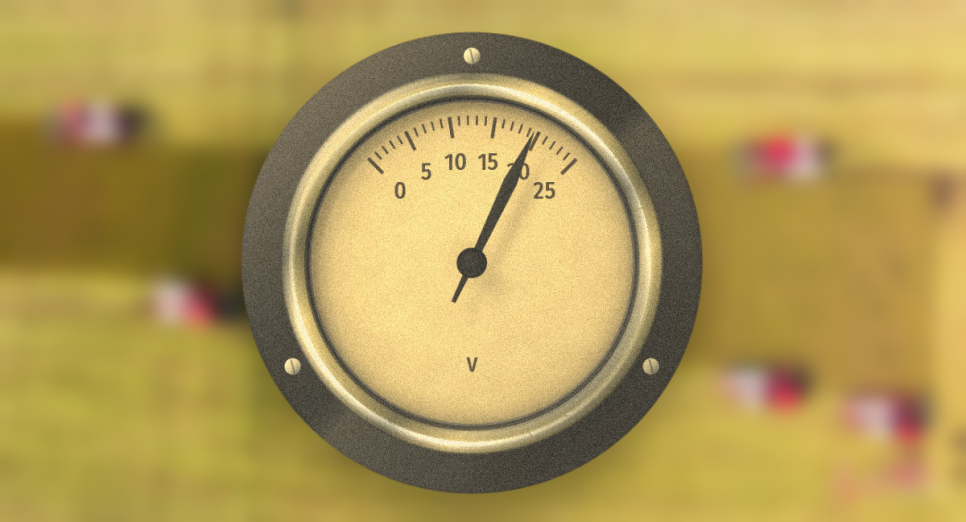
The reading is 19.5V
